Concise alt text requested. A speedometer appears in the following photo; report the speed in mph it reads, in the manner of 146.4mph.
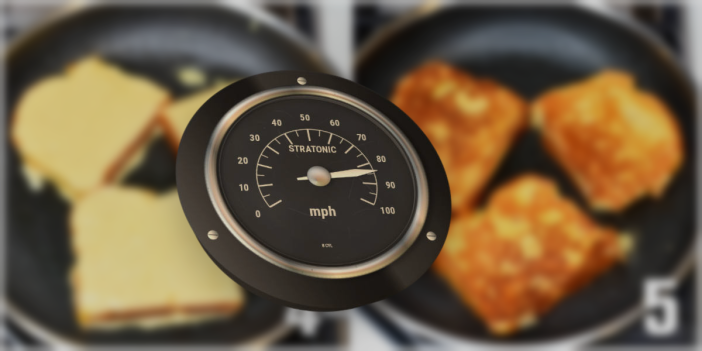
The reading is 85mph
